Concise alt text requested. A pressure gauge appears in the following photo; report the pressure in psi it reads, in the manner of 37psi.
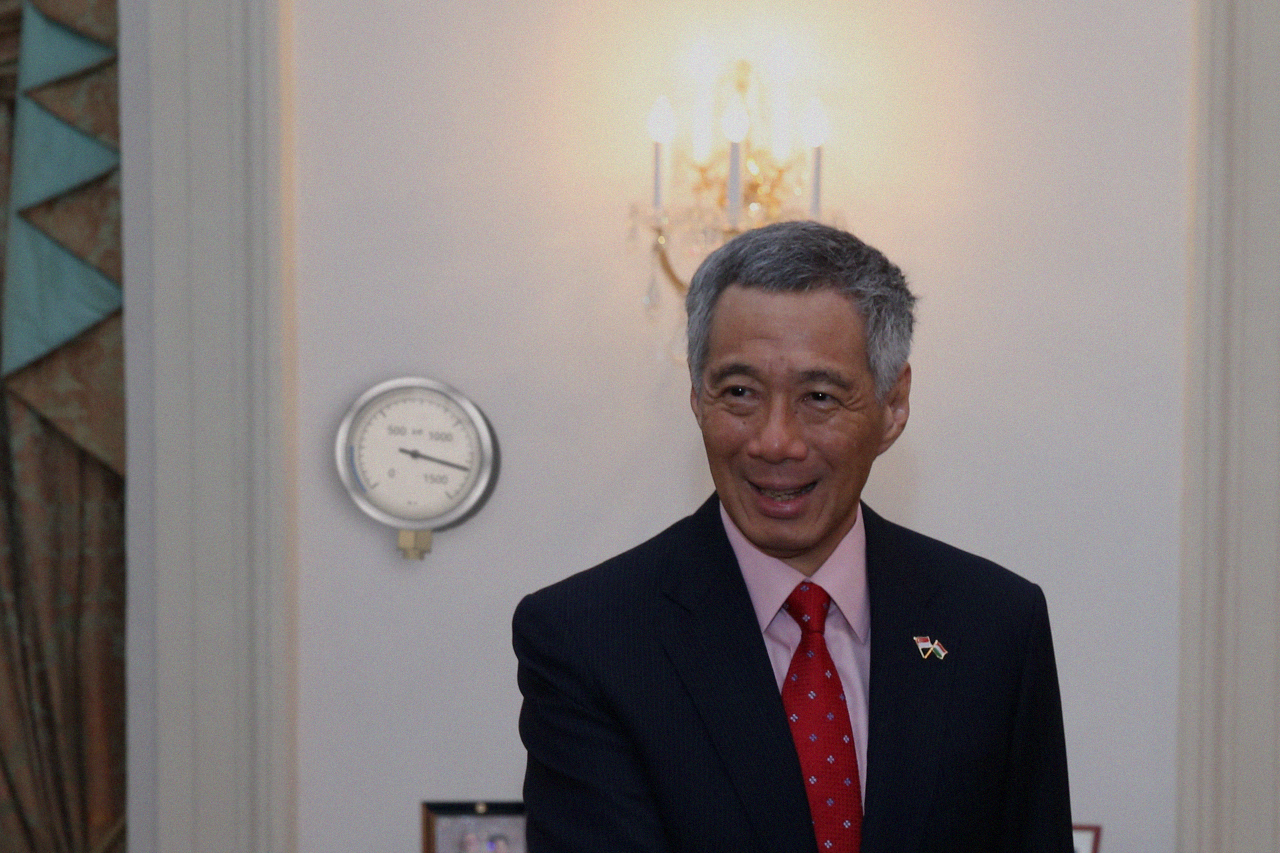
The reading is 1300psi
